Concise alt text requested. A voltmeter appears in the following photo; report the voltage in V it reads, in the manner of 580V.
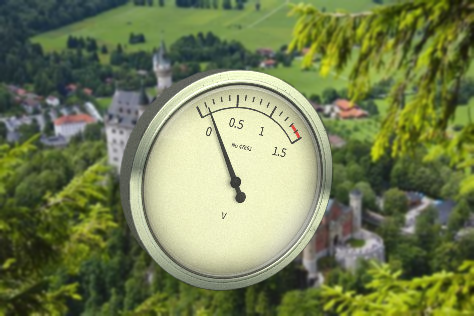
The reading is 0.1V
